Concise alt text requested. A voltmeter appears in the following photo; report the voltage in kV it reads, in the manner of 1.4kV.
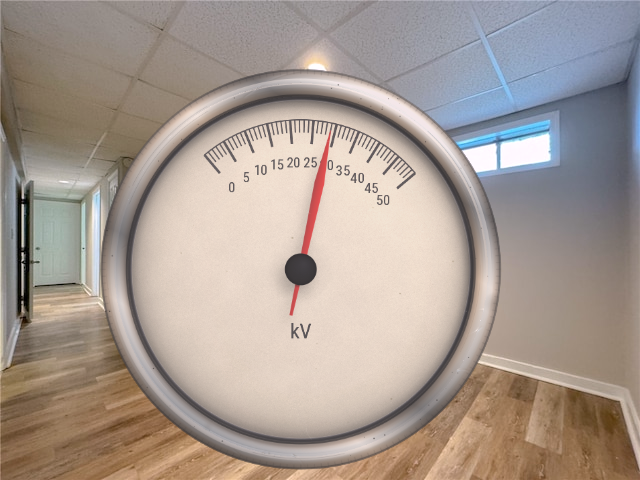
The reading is 29kV
